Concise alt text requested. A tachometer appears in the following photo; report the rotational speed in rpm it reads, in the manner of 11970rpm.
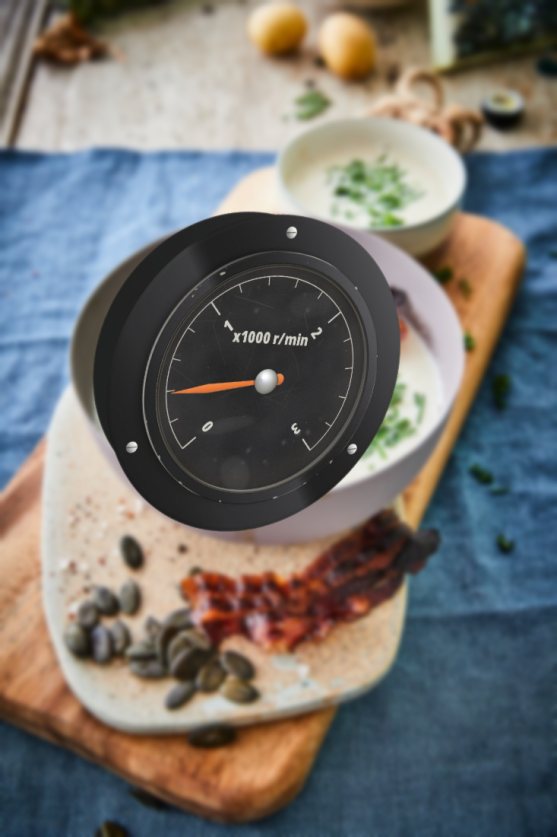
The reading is 400rpm
